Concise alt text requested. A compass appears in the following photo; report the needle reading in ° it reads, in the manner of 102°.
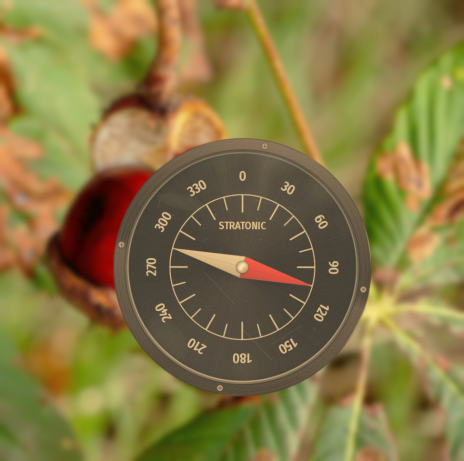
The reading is 105°
